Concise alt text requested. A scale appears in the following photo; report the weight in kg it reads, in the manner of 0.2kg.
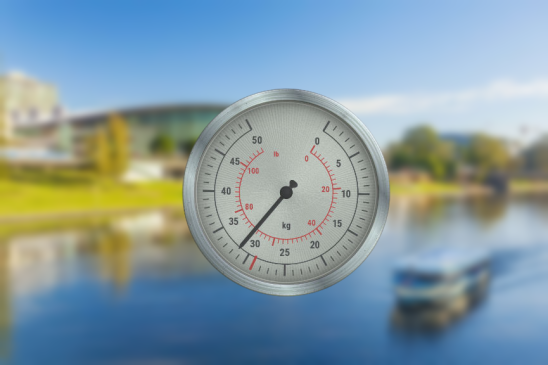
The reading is 31.5kg
